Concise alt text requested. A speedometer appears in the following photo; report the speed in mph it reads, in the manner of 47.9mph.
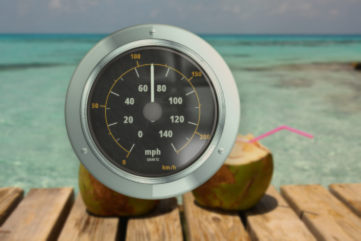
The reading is 70mph
